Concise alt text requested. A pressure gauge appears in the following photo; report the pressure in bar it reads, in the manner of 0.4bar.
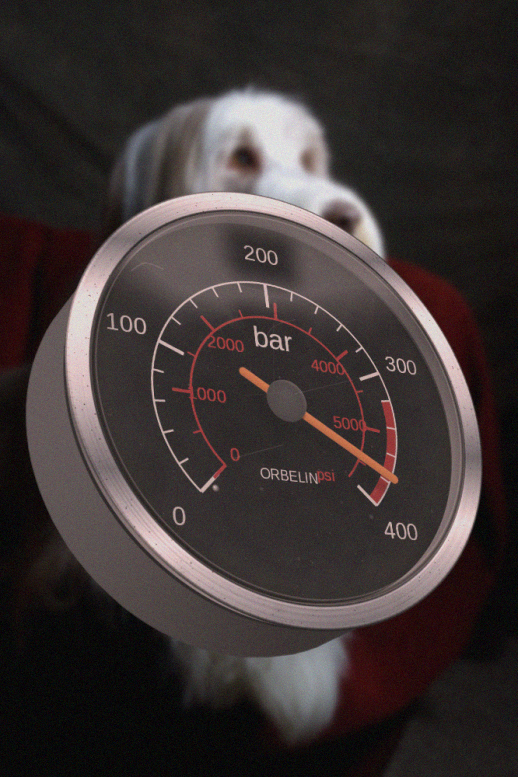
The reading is 380bar
